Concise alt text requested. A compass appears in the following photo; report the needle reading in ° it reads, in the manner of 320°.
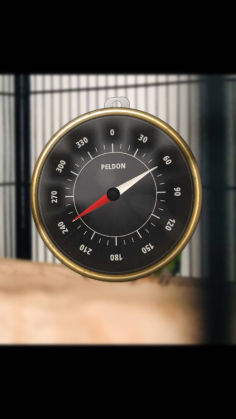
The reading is 240°
